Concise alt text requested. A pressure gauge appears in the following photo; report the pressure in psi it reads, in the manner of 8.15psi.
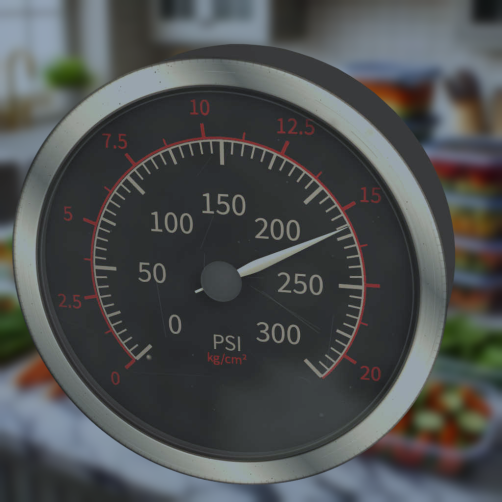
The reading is 220psi
